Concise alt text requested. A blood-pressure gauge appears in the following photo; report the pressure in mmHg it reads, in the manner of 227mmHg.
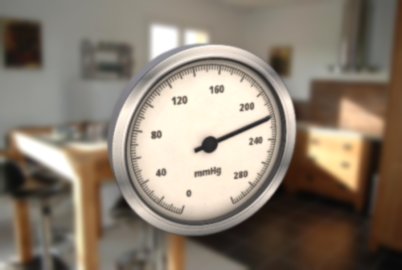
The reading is 220mmHg
